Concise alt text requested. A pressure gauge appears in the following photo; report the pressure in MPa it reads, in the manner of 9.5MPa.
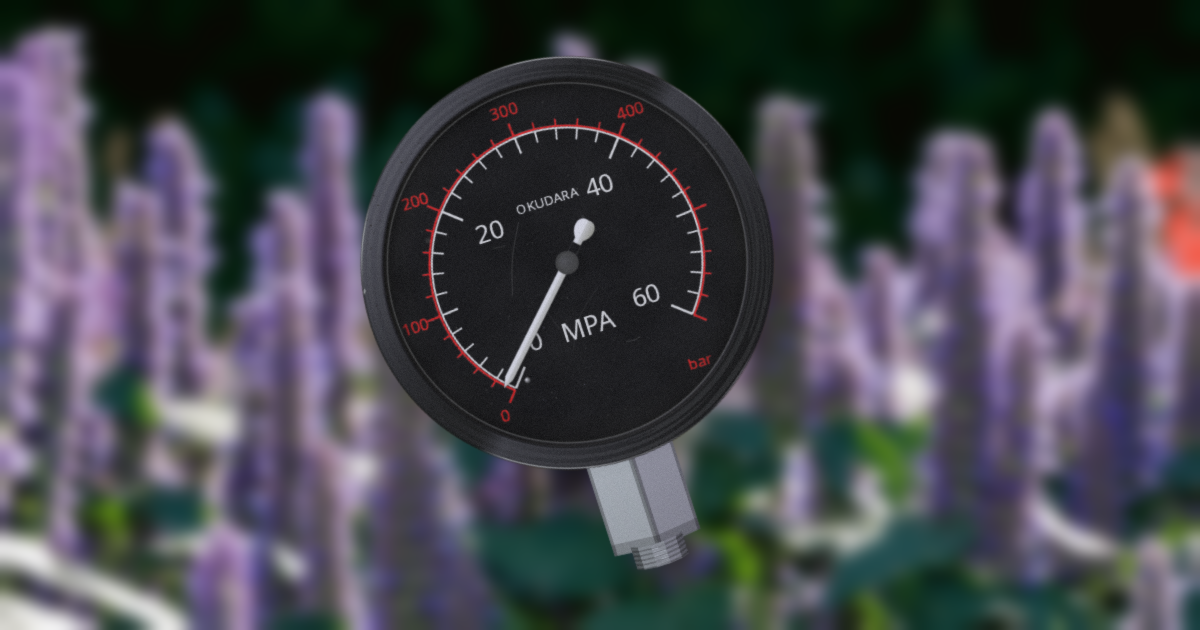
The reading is 1MPa
